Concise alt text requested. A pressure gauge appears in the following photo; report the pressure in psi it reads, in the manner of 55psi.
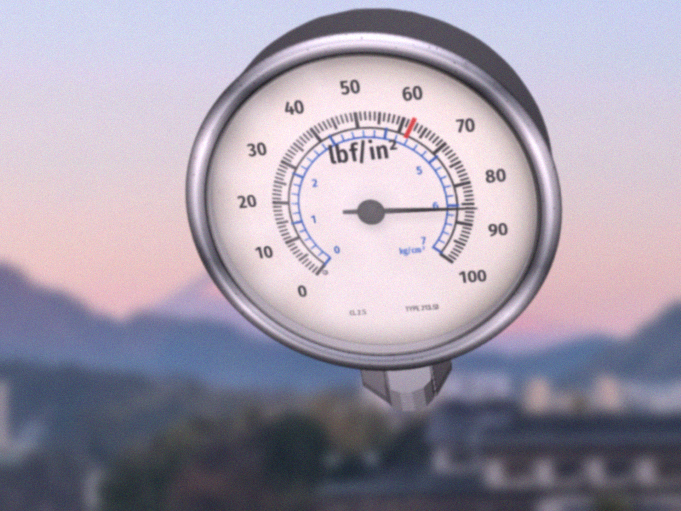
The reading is 85psi
